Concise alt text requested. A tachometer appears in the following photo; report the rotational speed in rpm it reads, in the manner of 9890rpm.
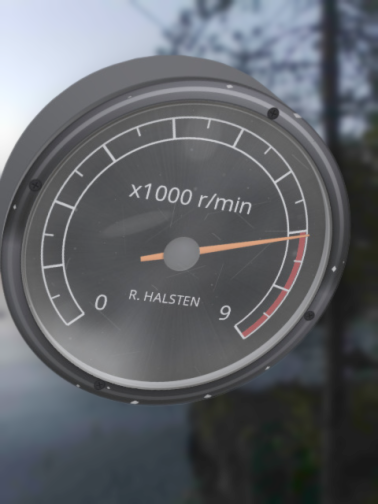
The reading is 7000rpm
